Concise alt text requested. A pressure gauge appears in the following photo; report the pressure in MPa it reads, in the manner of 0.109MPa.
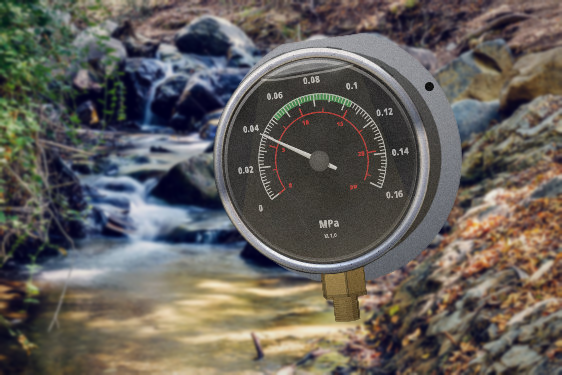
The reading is 0.04MPa
